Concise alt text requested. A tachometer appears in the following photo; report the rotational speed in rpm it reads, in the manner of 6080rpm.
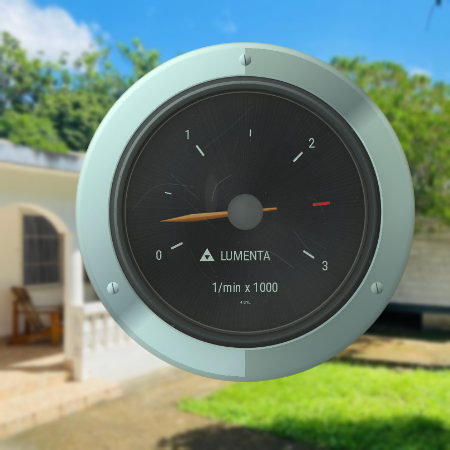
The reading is 250rpm
